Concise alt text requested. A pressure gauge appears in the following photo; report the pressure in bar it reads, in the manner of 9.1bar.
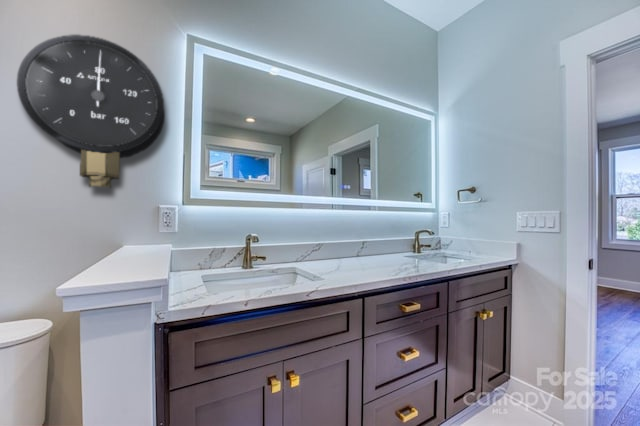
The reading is 80bar
